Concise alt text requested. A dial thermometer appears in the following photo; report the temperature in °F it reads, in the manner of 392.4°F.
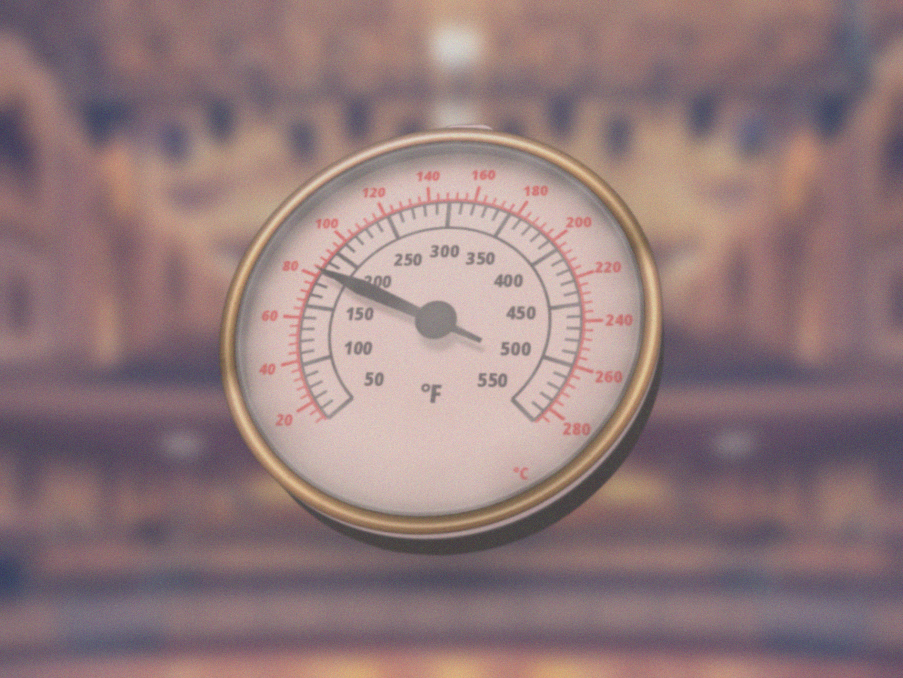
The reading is 180°F
